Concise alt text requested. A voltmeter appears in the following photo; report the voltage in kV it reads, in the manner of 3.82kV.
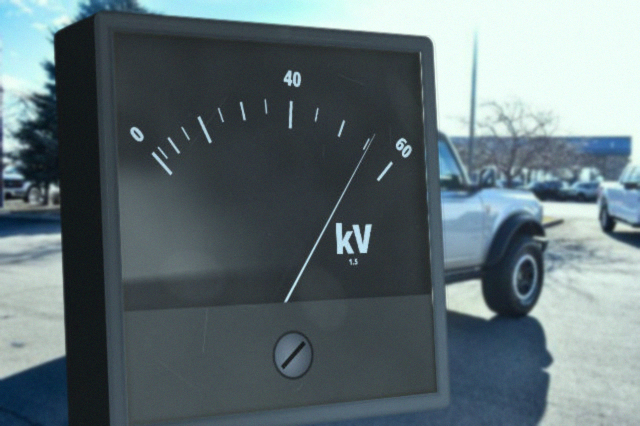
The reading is 55kV
